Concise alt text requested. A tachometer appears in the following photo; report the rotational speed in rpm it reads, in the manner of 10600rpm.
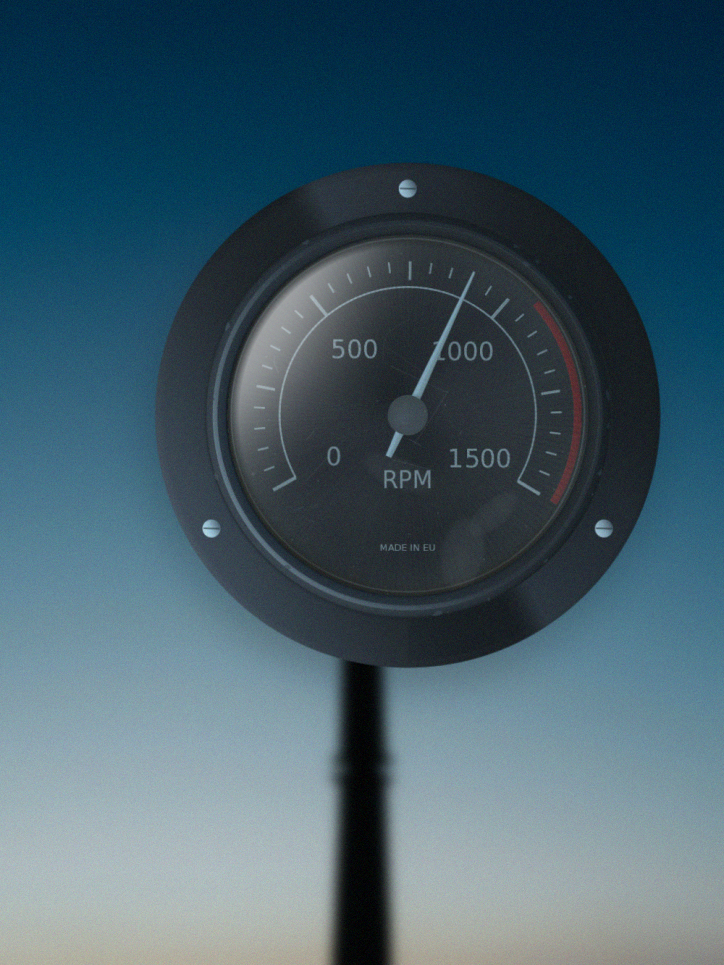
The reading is 900rpm
